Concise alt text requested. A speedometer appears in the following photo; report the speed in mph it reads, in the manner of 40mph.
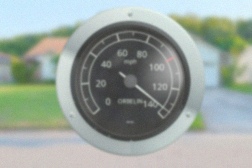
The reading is 135mph
